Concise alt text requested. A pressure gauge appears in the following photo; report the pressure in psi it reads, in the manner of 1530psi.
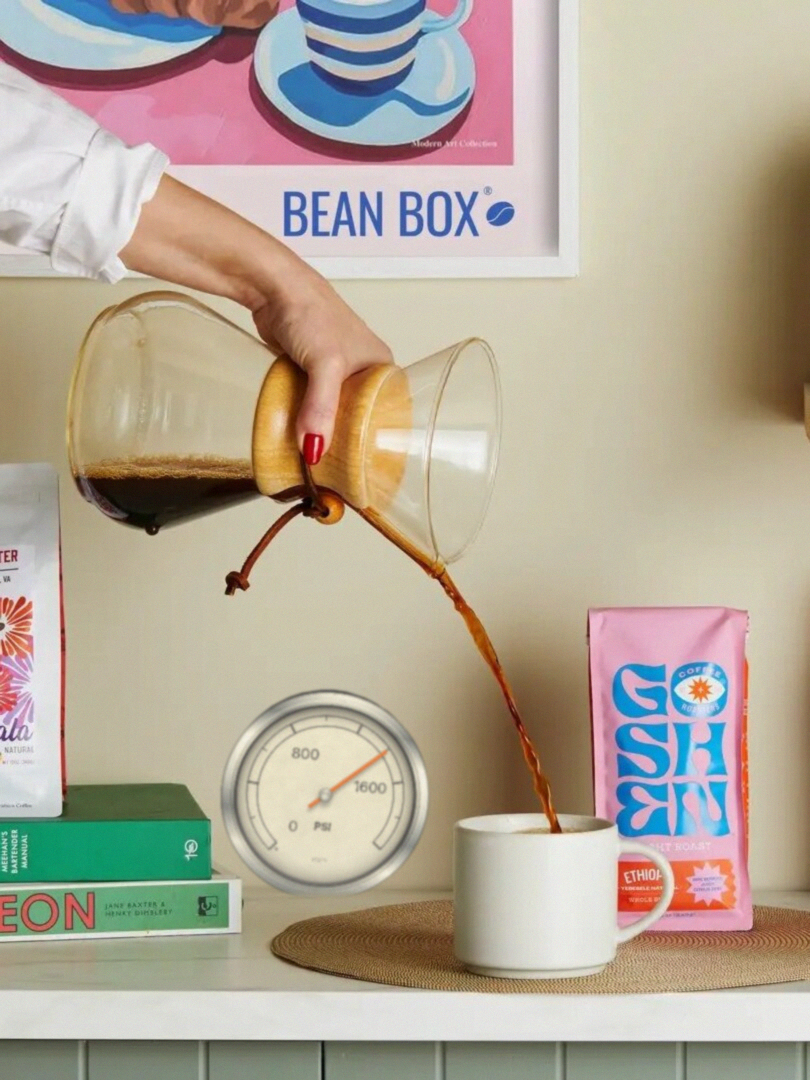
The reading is 1400psi
